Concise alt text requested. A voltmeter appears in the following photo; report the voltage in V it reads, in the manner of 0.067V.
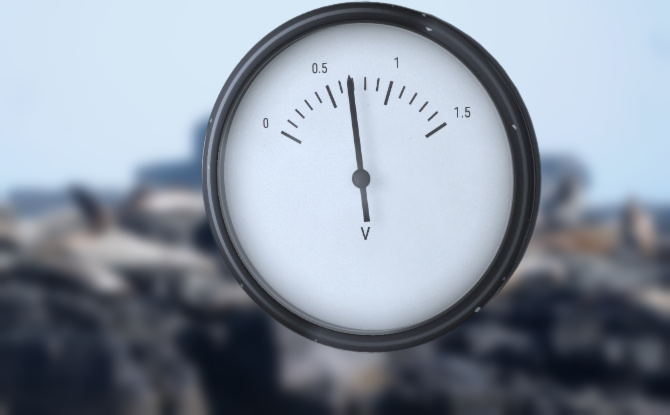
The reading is 0.7V
